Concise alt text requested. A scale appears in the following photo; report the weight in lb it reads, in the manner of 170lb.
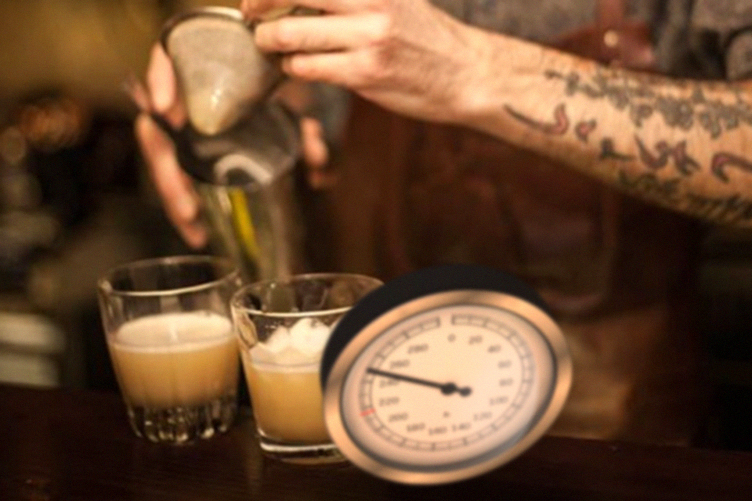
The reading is 250lb
